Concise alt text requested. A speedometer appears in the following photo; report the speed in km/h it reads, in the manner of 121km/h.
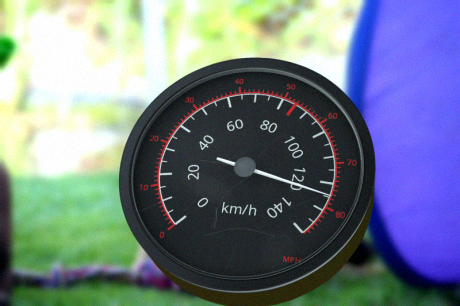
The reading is 125km/h
